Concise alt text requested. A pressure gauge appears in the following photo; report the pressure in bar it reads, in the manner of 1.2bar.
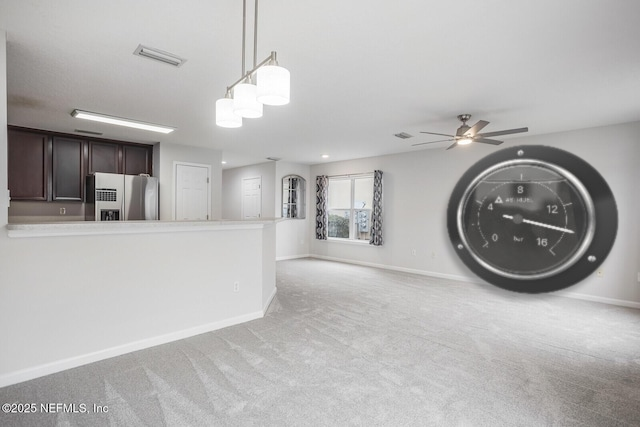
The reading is 14bar
